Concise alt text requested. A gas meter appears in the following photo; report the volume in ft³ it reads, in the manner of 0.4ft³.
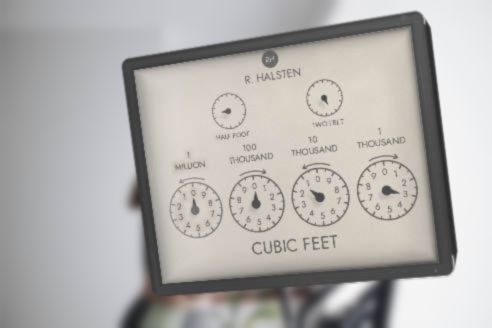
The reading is 1300ft³
